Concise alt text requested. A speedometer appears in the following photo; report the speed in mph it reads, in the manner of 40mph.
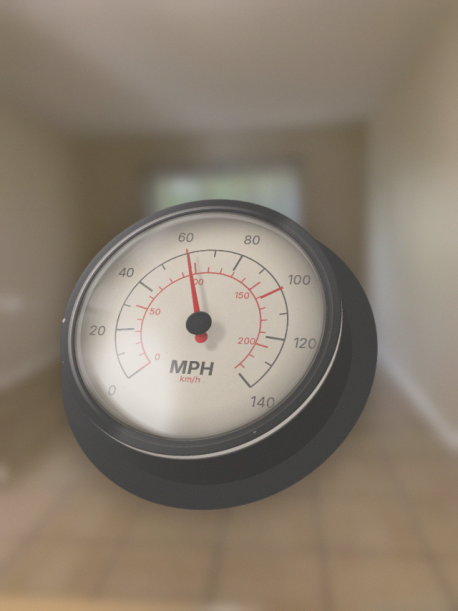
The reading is 60mph
